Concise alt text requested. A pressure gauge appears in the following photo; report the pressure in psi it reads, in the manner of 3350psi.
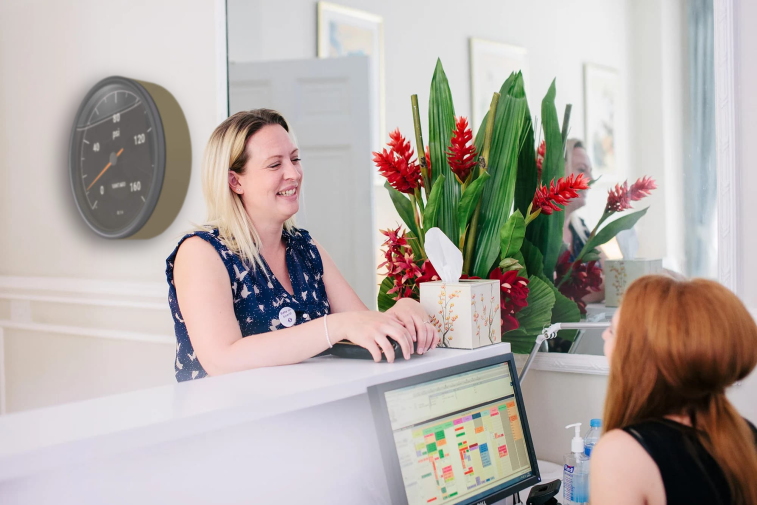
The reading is 10psi
